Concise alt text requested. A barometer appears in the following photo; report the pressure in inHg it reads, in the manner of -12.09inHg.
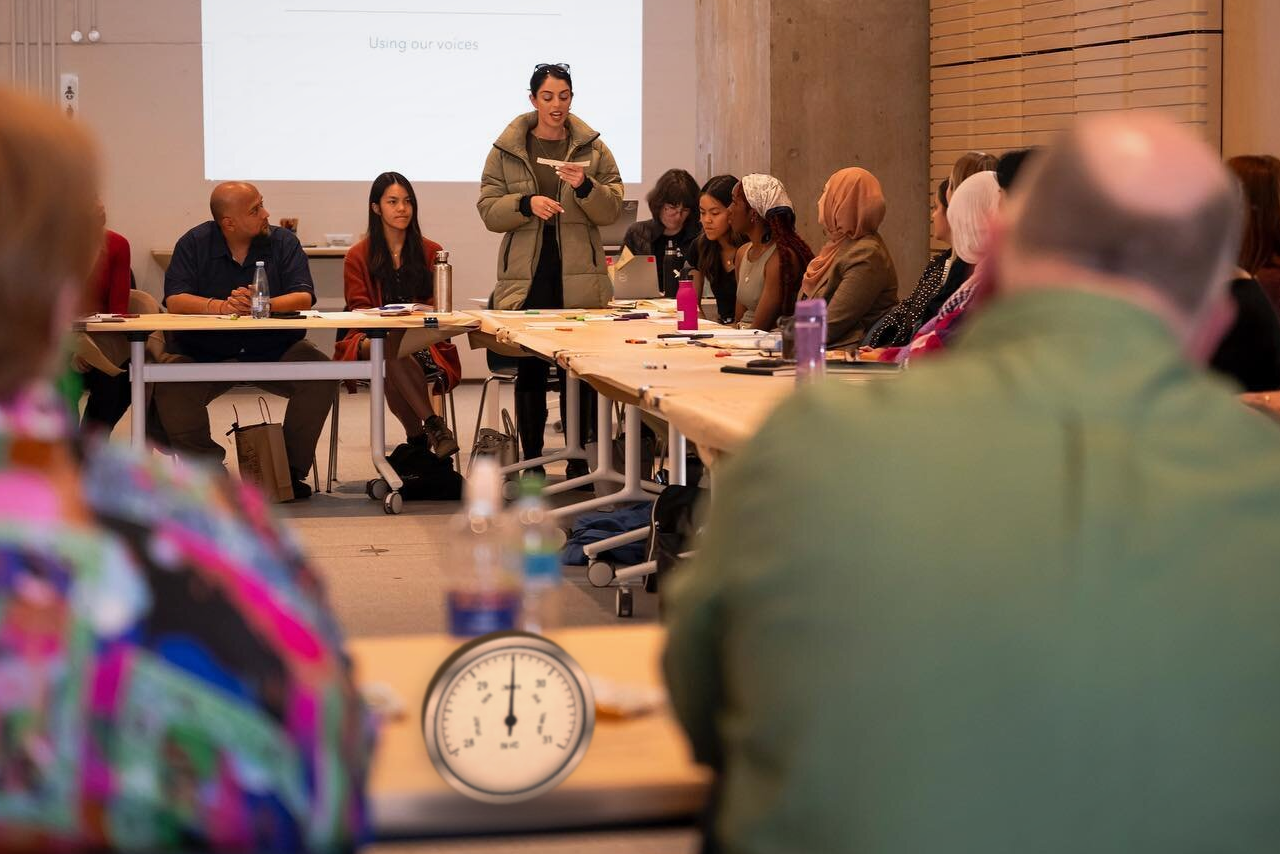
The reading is 29.5inHg
